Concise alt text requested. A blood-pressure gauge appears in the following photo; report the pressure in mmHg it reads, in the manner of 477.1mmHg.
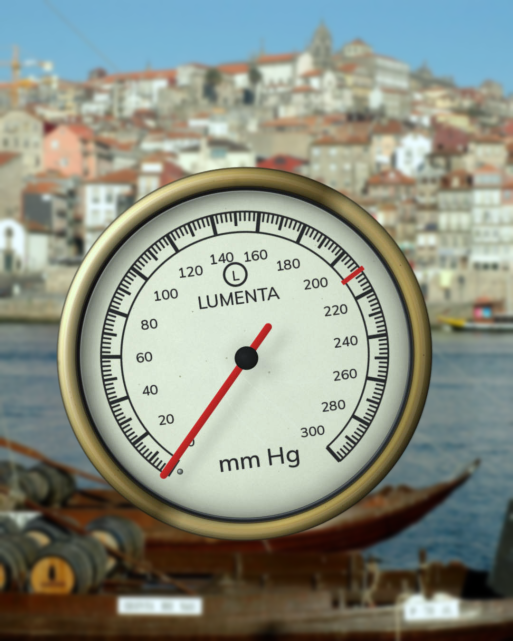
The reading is 2mmHg
